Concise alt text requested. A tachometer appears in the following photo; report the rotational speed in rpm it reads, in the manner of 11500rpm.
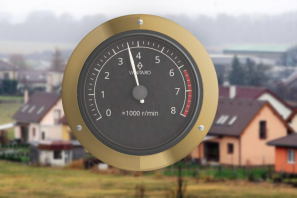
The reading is 3600rpm
